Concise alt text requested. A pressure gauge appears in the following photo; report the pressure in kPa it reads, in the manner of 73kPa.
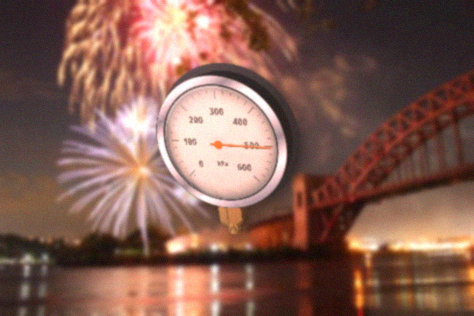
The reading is 500kPa
